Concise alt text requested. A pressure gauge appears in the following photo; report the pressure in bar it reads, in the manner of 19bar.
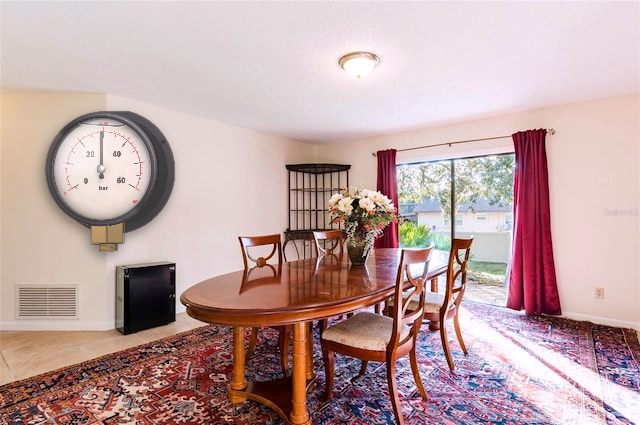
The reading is 30bar
